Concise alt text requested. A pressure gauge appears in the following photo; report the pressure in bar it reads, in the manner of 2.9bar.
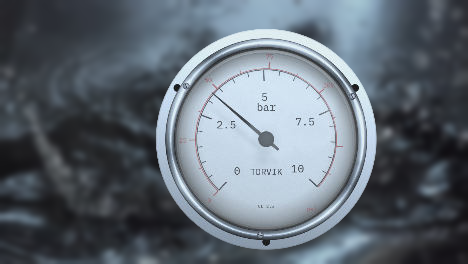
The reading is 3.25bar
